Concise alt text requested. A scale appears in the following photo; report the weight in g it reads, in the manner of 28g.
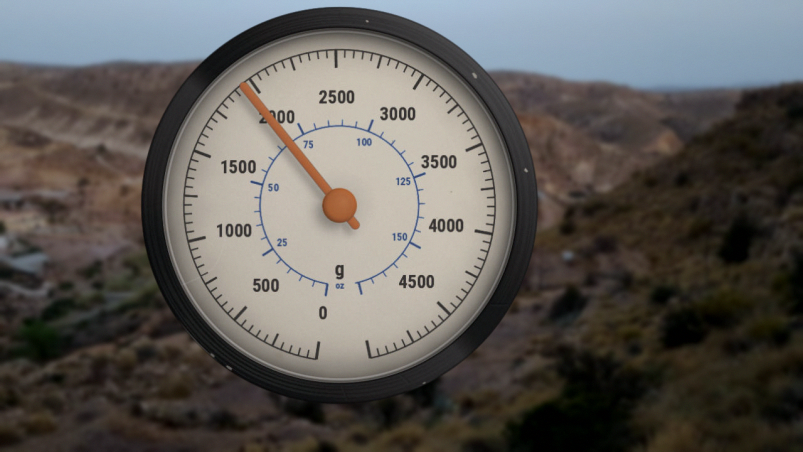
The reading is 1950g
